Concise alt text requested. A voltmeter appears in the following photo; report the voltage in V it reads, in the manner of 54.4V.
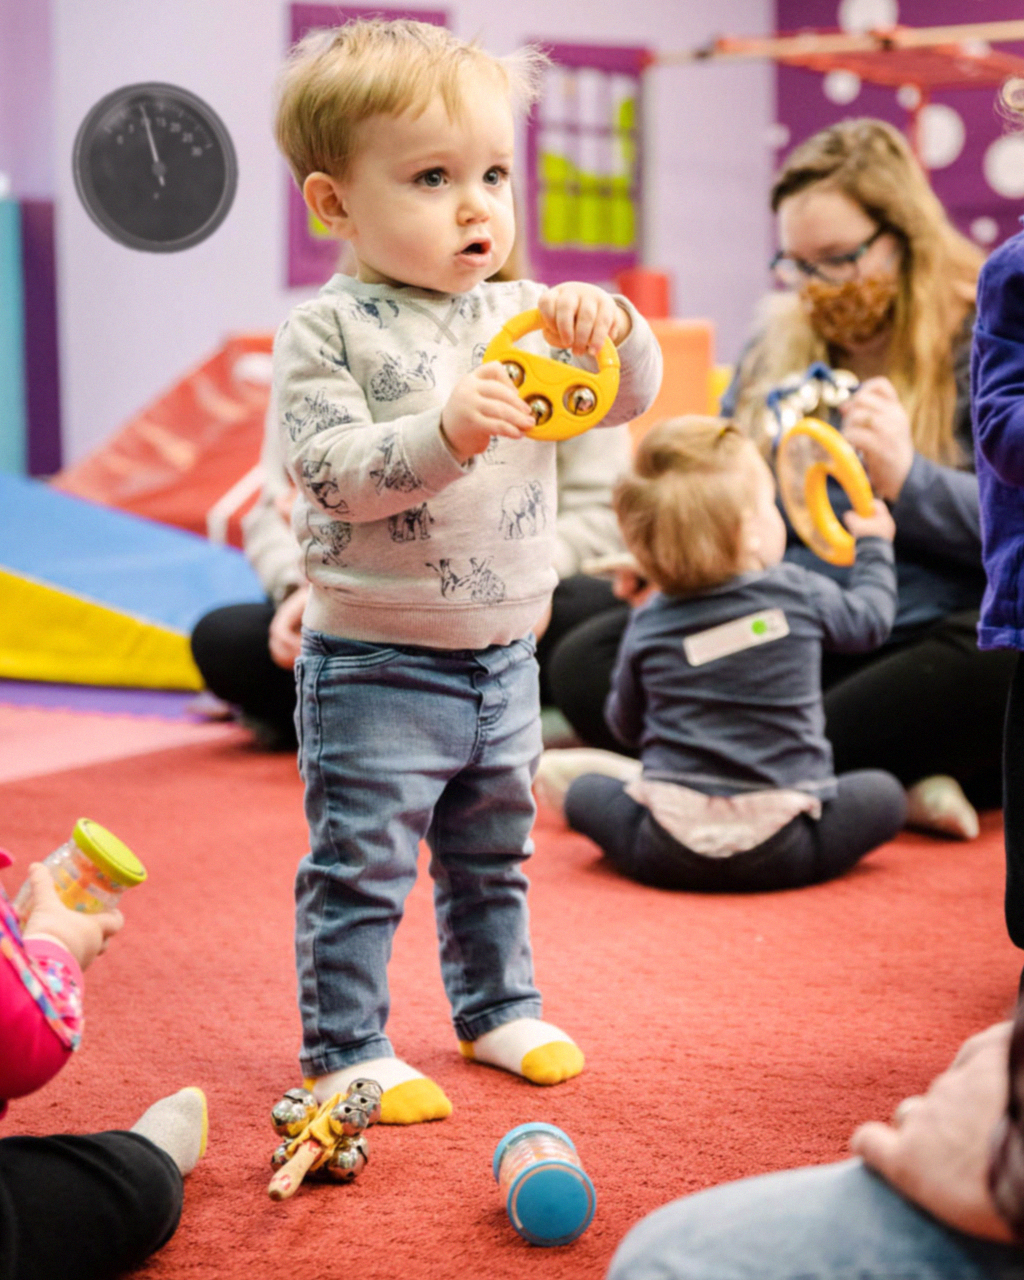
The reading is 10V
